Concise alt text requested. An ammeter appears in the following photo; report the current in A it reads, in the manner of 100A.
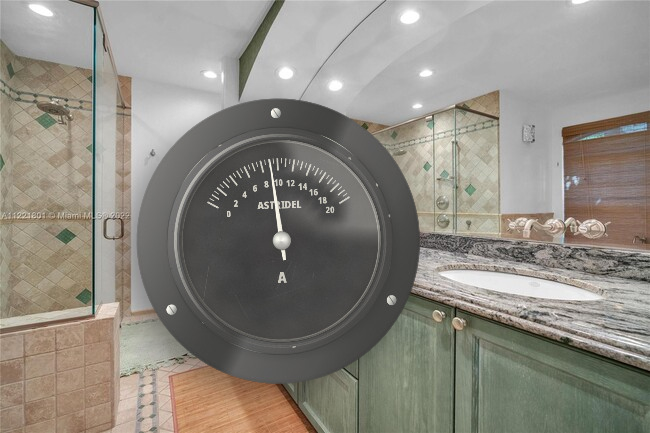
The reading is 9A
